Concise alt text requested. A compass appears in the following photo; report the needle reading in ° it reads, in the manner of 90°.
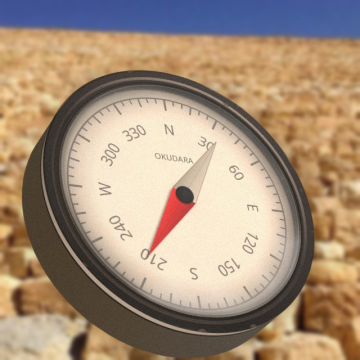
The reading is 215°
